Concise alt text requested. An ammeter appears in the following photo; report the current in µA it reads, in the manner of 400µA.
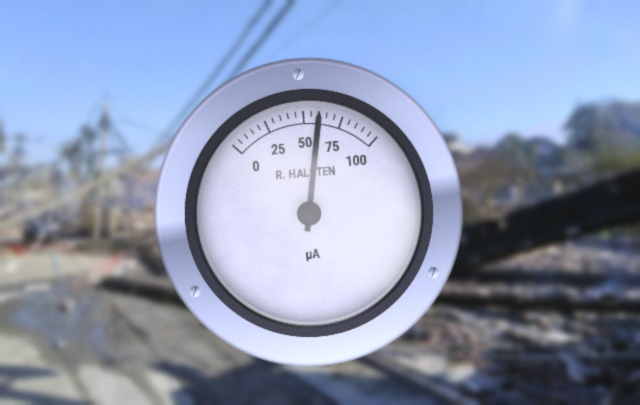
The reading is 60µA
